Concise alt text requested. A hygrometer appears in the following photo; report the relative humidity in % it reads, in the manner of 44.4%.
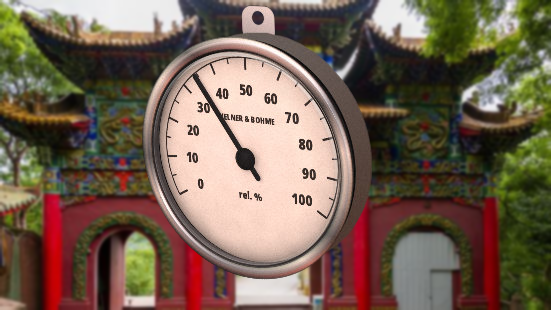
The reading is 35%
